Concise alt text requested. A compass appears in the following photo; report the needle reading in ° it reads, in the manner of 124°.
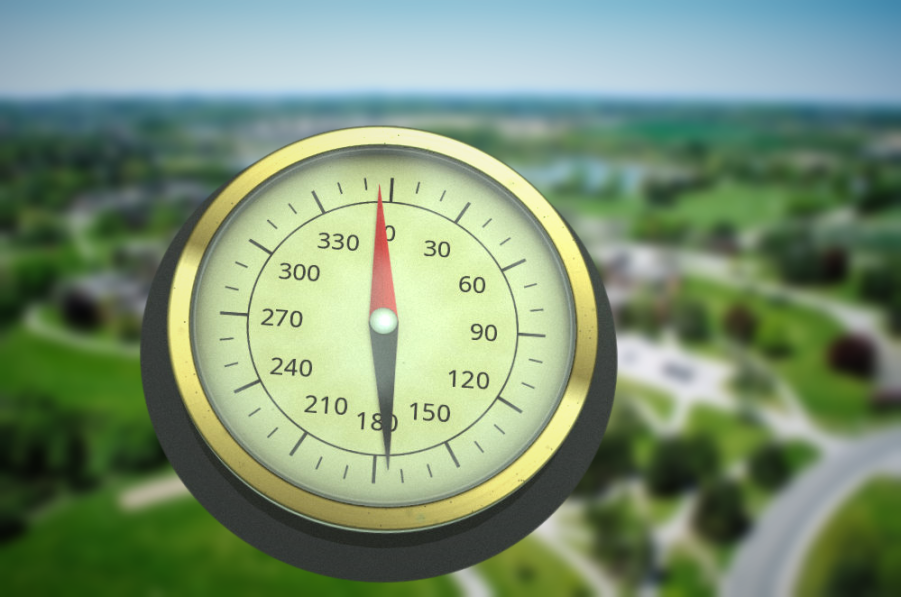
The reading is 355°
